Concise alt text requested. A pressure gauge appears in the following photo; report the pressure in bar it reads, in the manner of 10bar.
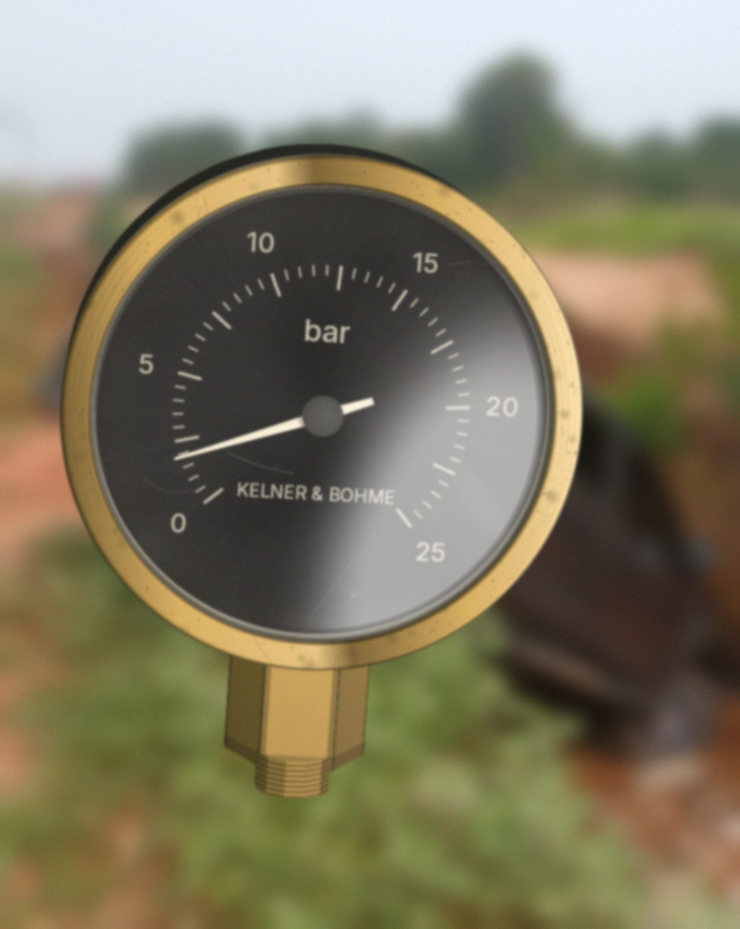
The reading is 2bar
